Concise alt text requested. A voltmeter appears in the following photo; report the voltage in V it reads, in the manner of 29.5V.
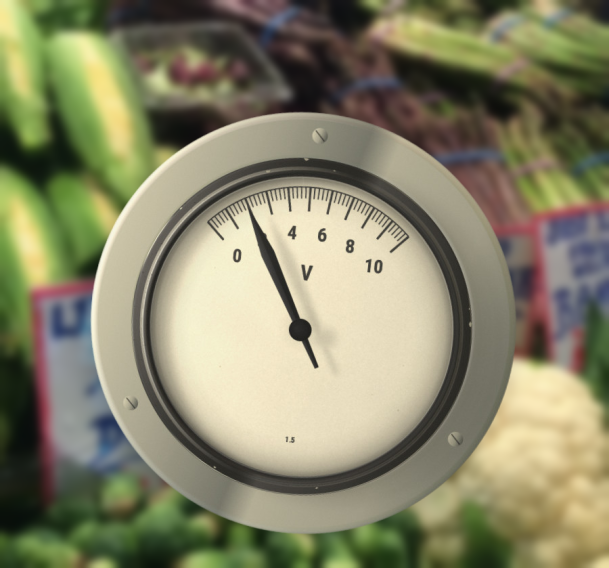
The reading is 2V
